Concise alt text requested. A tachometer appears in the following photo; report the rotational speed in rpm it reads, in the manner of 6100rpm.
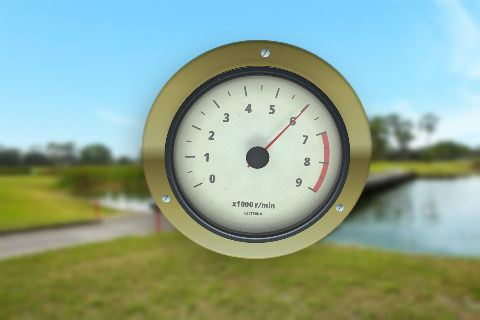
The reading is 6000rpm
